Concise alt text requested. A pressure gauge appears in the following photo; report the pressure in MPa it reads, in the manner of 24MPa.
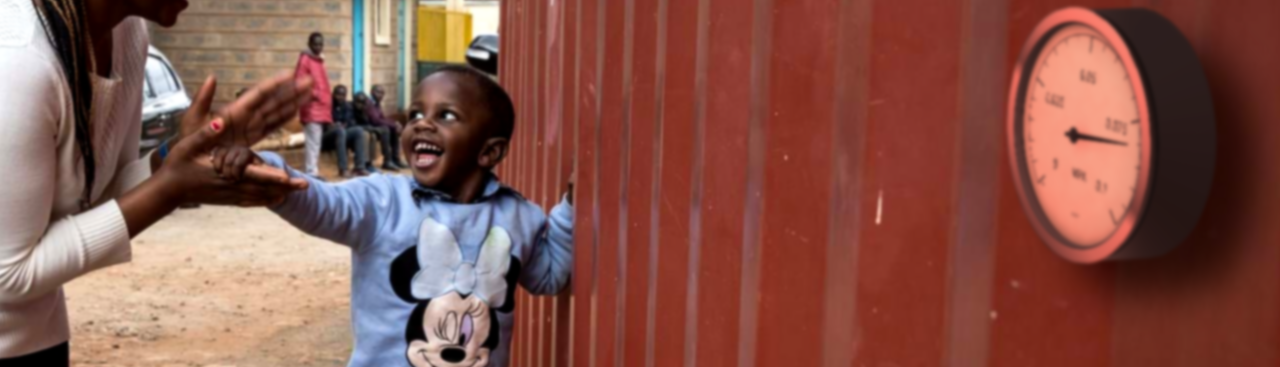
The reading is 0.08MPa
